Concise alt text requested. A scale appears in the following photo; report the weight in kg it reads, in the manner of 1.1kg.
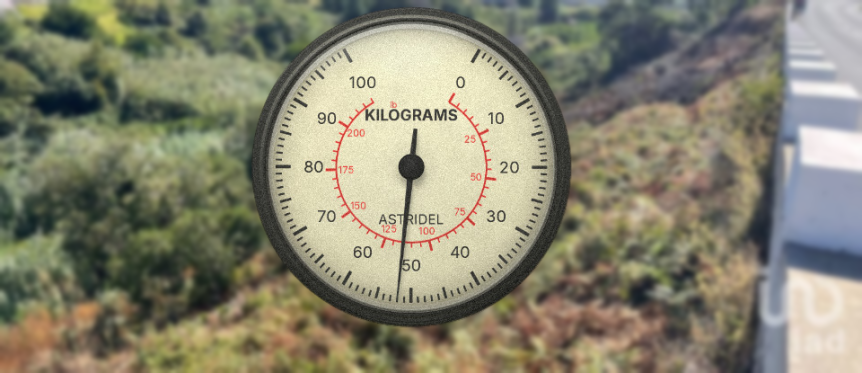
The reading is 52kg
